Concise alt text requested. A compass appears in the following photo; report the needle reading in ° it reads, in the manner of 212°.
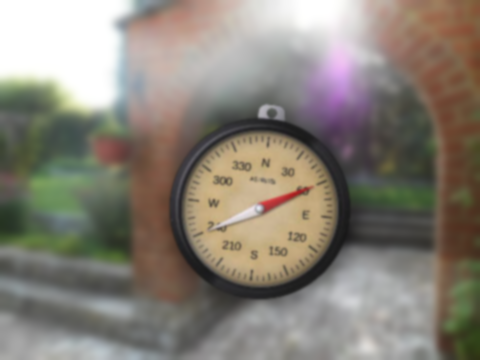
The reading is 60°
